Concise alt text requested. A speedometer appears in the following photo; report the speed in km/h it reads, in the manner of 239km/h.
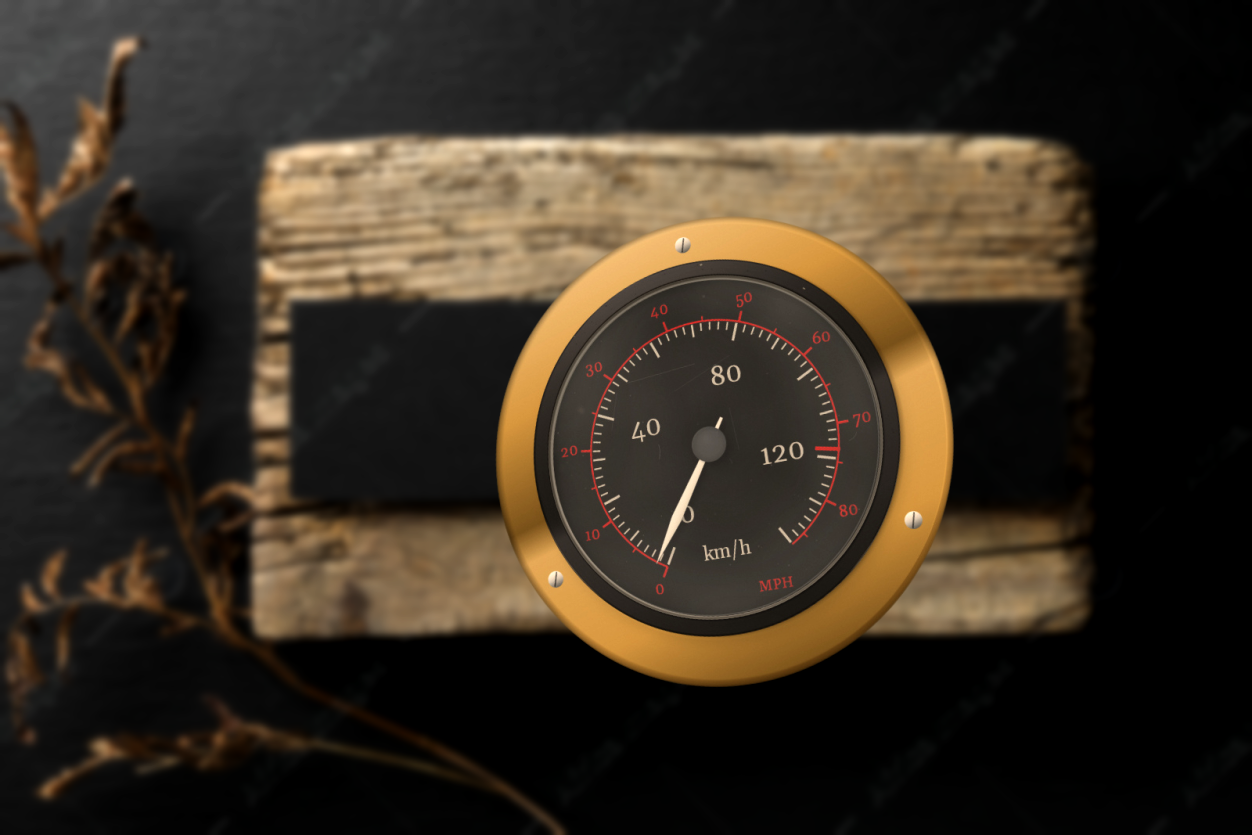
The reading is 2km/h
